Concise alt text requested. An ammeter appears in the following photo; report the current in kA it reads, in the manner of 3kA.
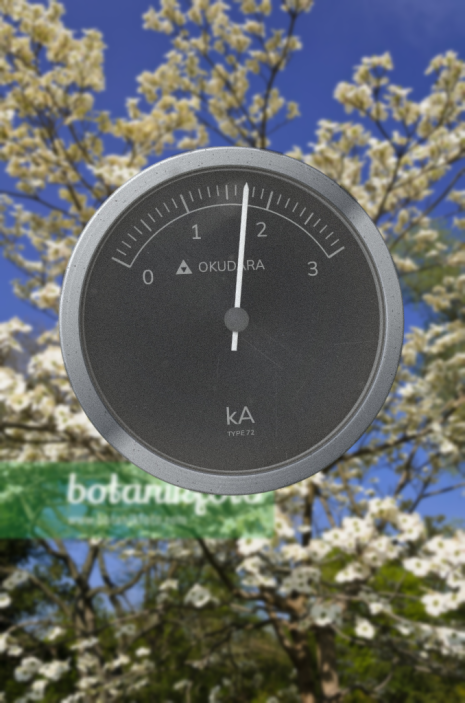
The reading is 1.7kA
